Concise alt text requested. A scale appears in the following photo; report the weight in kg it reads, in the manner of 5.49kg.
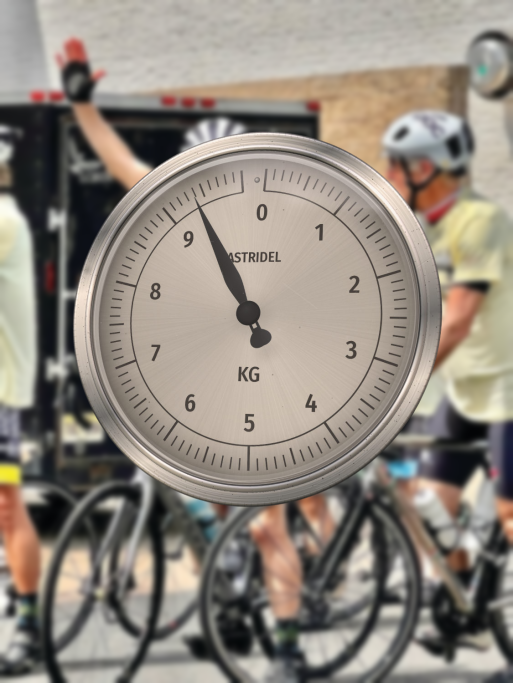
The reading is 9.4kg
